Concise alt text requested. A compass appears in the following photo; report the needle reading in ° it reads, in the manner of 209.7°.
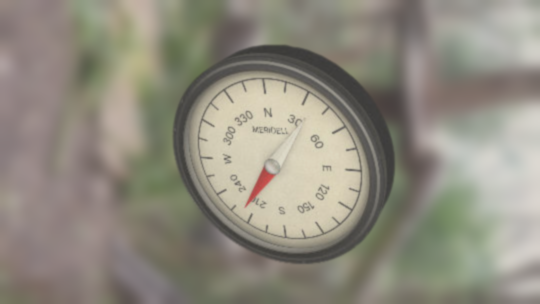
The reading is 217.5°
